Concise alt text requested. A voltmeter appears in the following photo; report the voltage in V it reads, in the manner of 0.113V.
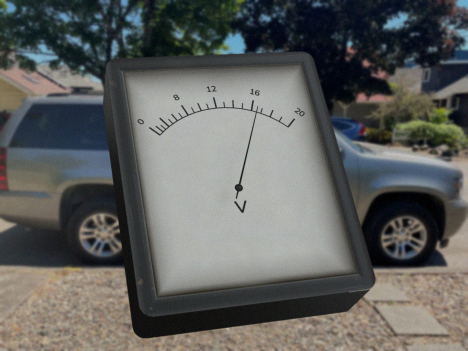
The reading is 16.5V
